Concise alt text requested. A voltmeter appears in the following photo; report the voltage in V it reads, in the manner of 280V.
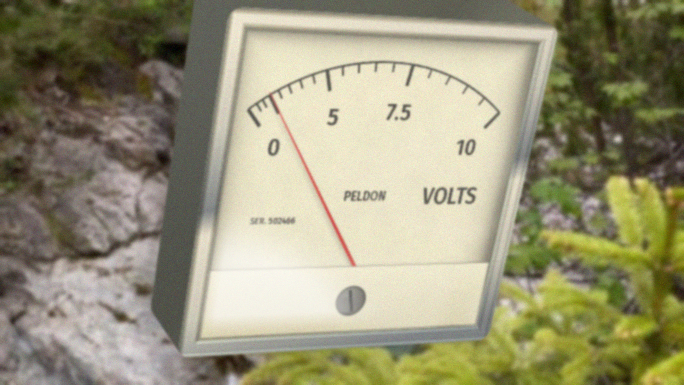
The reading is 2.5V
